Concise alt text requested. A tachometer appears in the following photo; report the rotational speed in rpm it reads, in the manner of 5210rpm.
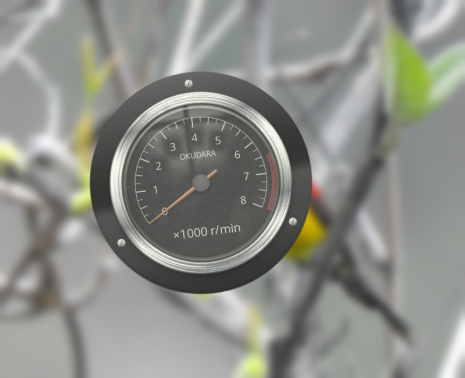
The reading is 0rpm
